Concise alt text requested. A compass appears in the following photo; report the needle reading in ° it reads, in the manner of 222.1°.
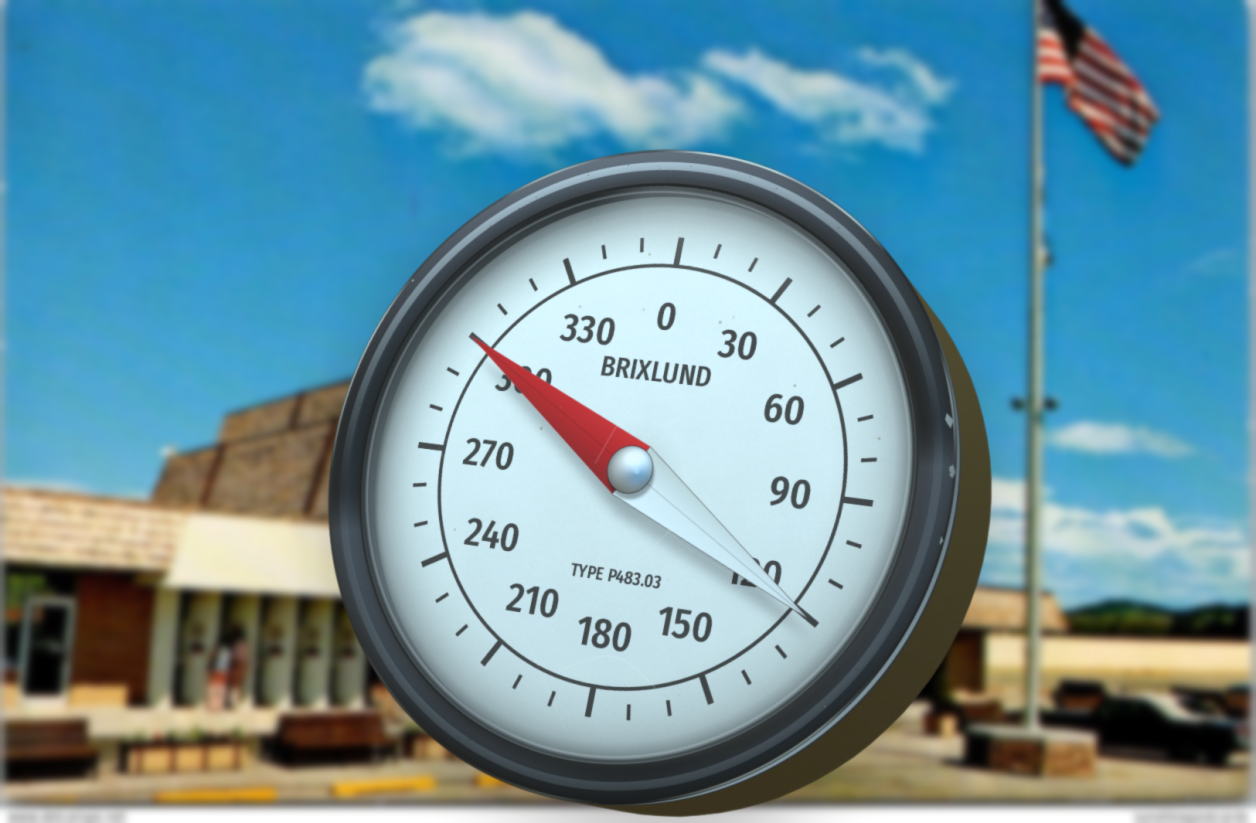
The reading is 300°
